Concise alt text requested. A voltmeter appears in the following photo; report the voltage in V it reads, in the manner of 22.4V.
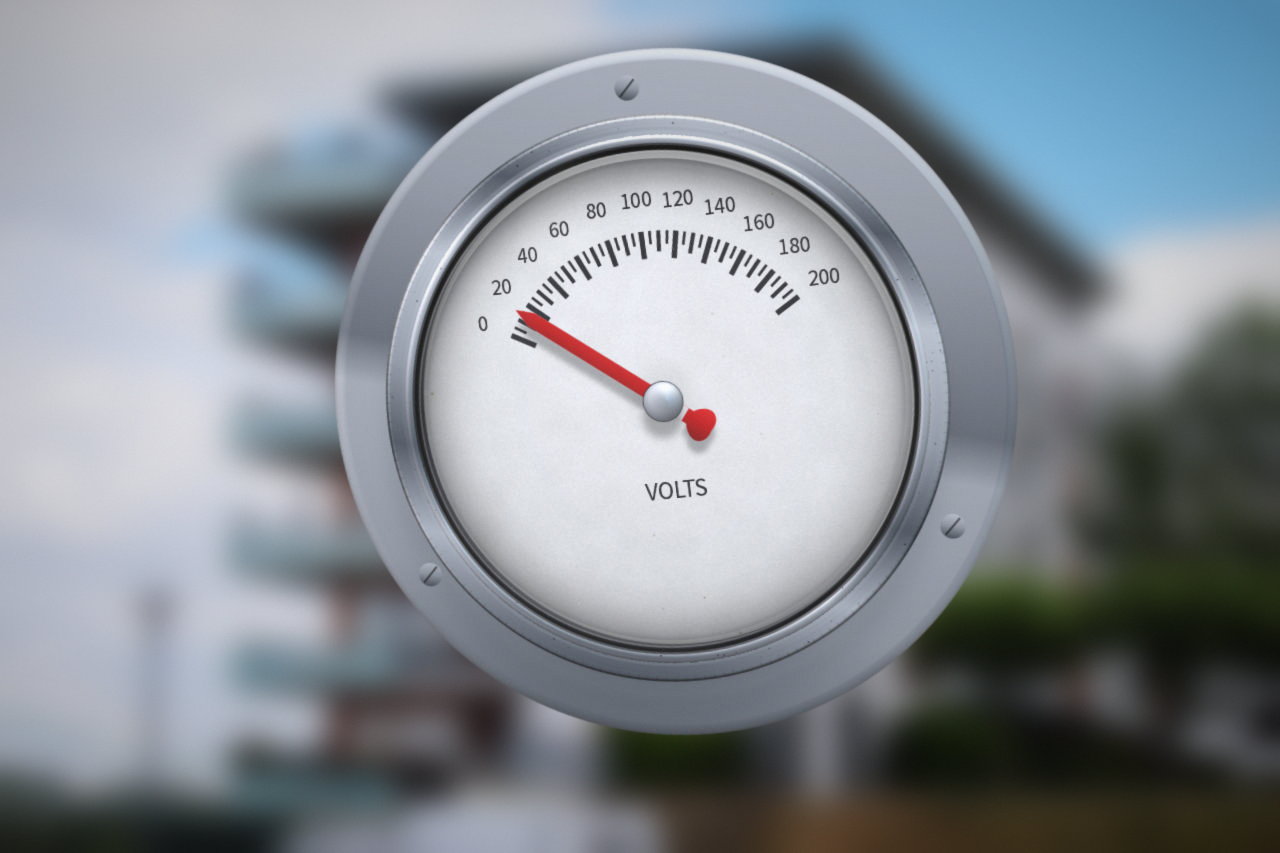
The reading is 15V
